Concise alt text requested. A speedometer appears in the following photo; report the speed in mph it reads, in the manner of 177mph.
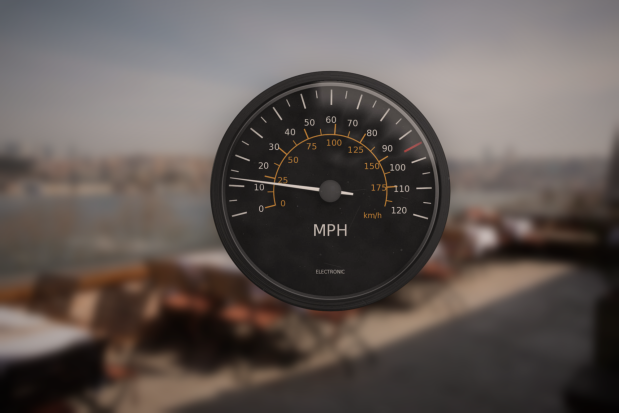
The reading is 12.5mph
